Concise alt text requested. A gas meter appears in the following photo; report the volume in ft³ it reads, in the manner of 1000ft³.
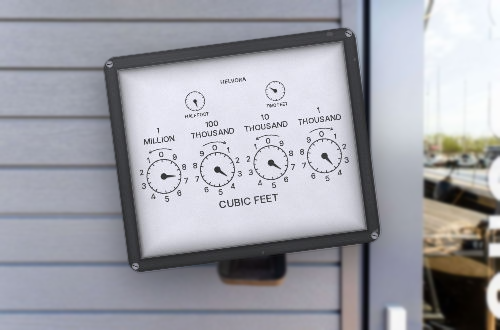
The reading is 736400ft³
